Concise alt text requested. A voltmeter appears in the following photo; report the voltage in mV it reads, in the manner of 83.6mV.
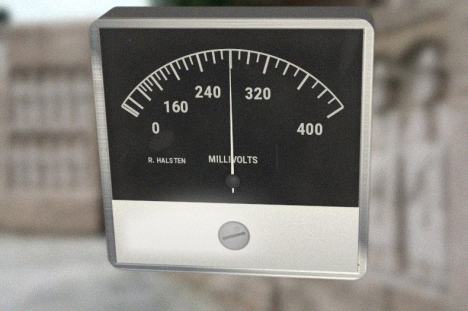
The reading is 280mV
